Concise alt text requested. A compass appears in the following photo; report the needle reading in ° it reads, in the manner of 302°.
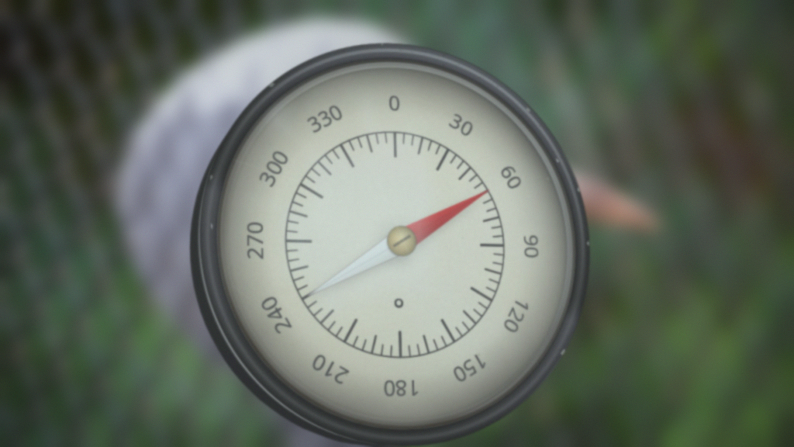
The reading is 60°
